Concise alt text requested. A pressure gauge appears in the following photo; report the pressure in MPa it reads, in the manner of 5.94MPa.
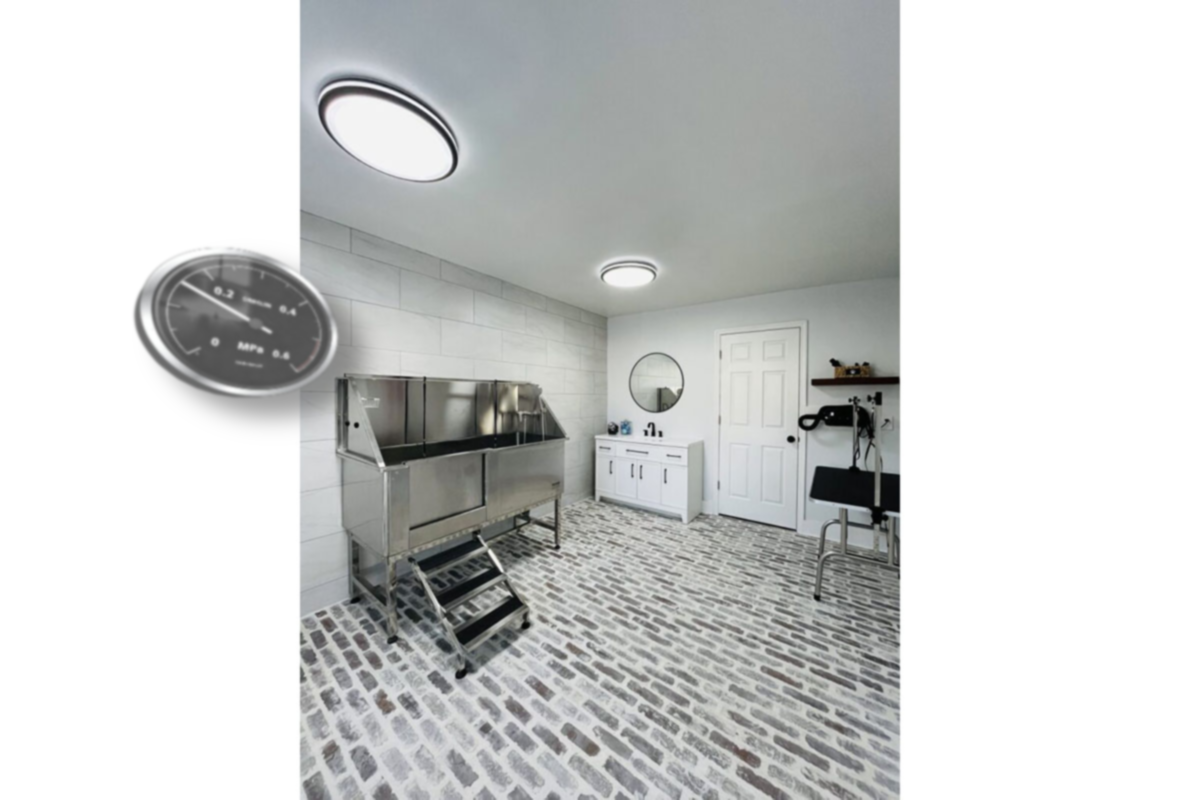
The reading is 0.15MPa
